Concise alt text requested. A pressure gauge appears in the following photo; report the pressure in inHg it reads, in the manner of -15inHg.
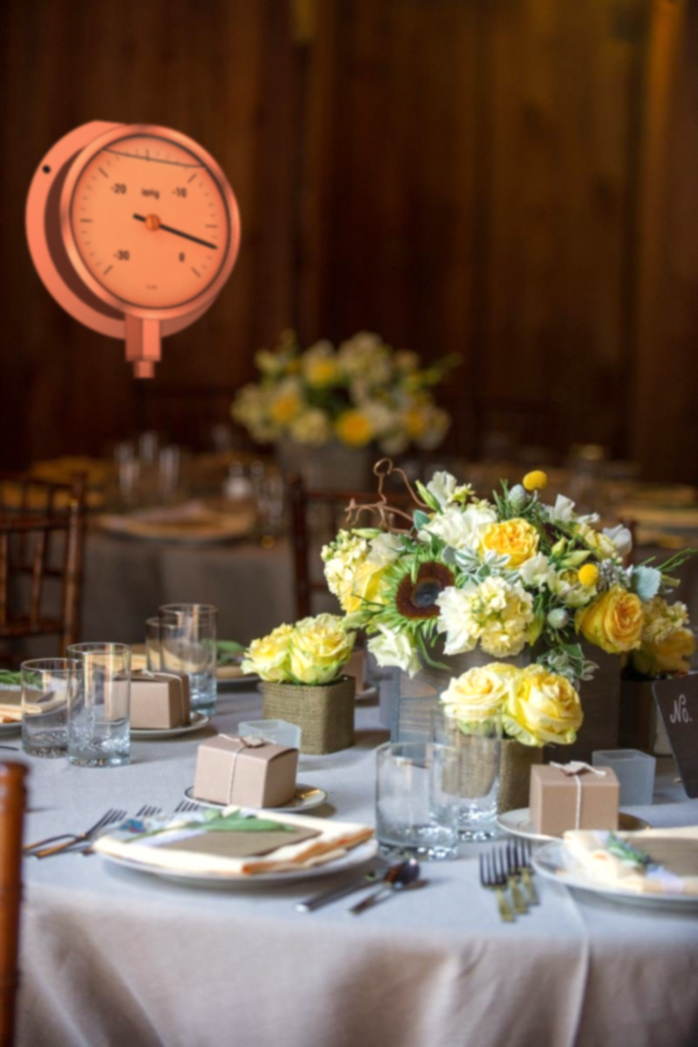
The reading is -3inHg
